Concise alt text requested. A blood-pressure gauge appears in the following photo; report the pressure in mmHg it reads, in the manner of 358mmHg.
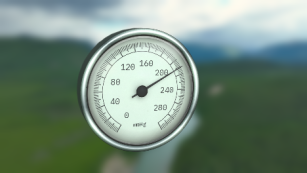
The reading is 210mmHg
